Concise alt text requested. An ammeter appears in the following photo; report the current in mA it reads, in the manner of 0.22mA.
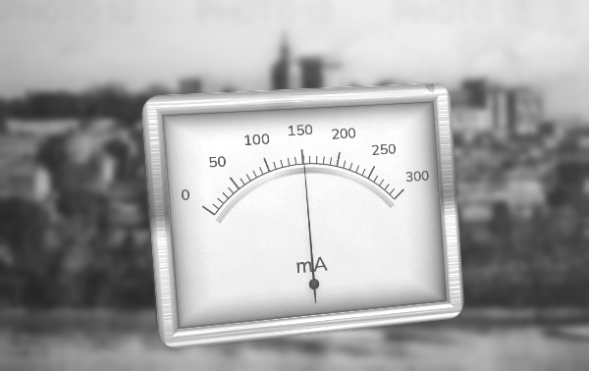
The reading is 150mA
